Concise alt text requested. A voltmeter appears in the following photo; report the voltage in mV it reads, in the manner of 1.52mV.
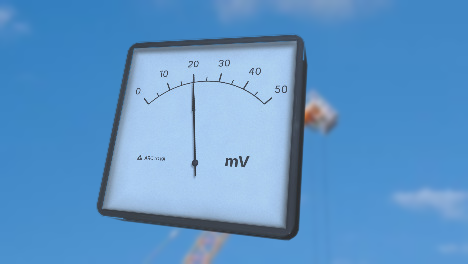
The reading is 20mV
